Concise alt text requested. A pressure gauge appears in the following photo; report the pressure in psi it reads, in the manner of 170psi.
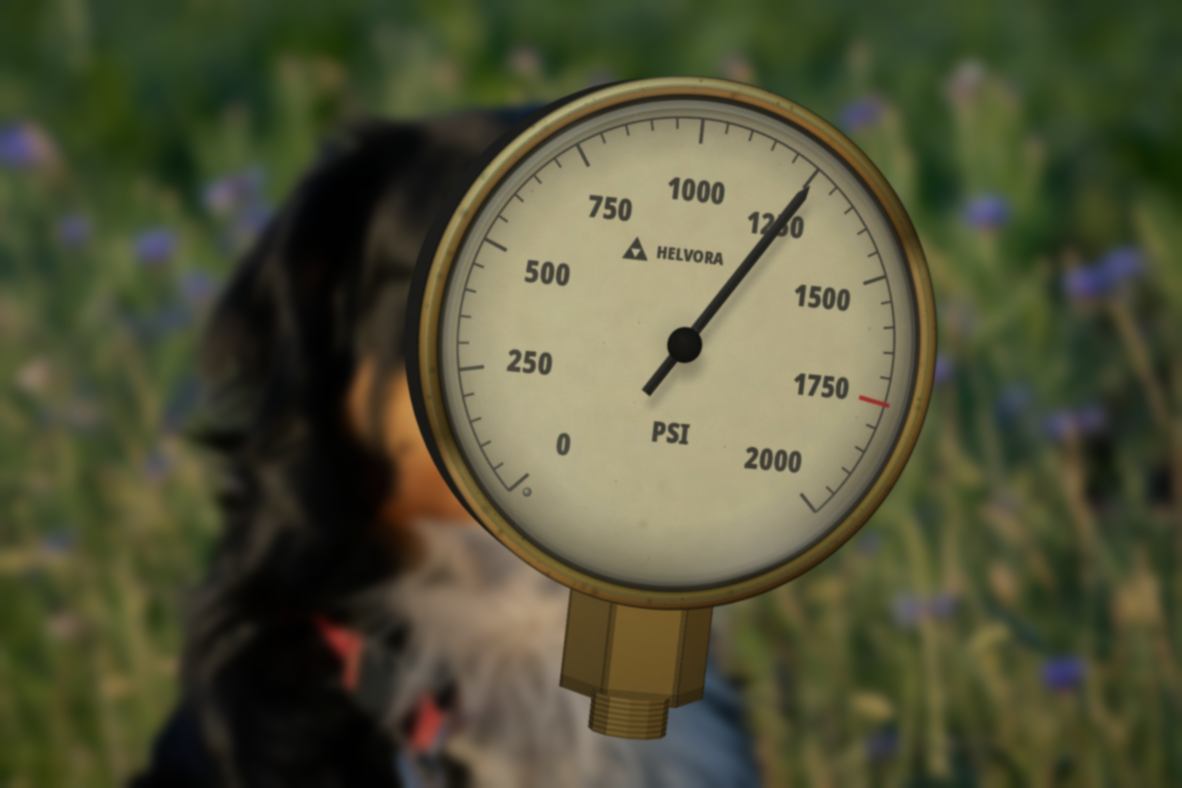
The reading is 1250psi
